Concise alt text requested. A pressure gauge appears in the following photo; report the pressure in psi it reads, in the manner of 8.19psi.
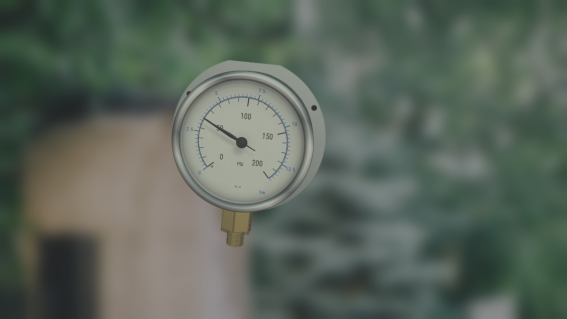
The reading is 50psi
